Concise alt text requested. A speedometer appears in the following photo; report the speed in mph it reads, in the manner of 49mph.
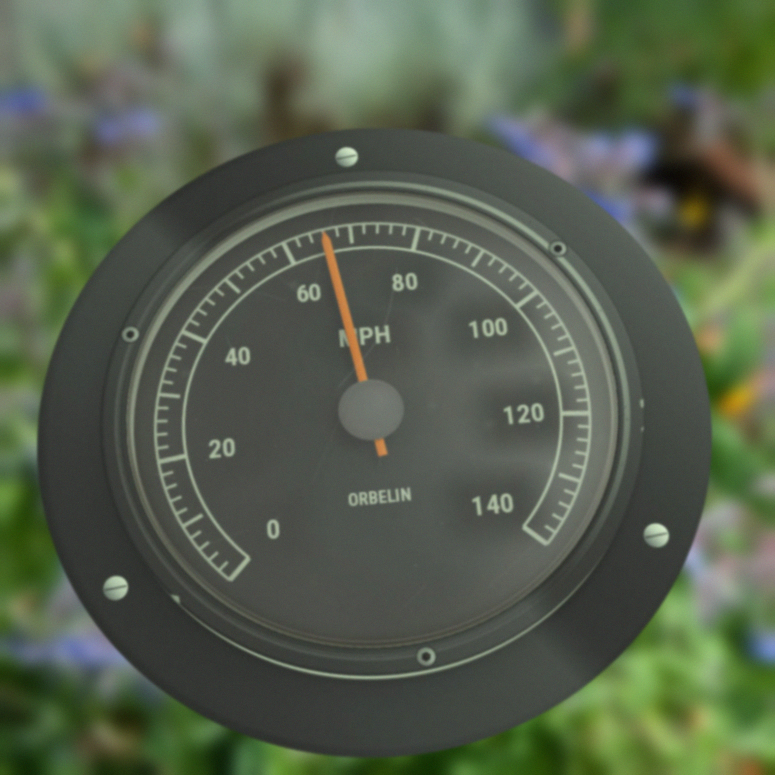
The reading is 66mph
